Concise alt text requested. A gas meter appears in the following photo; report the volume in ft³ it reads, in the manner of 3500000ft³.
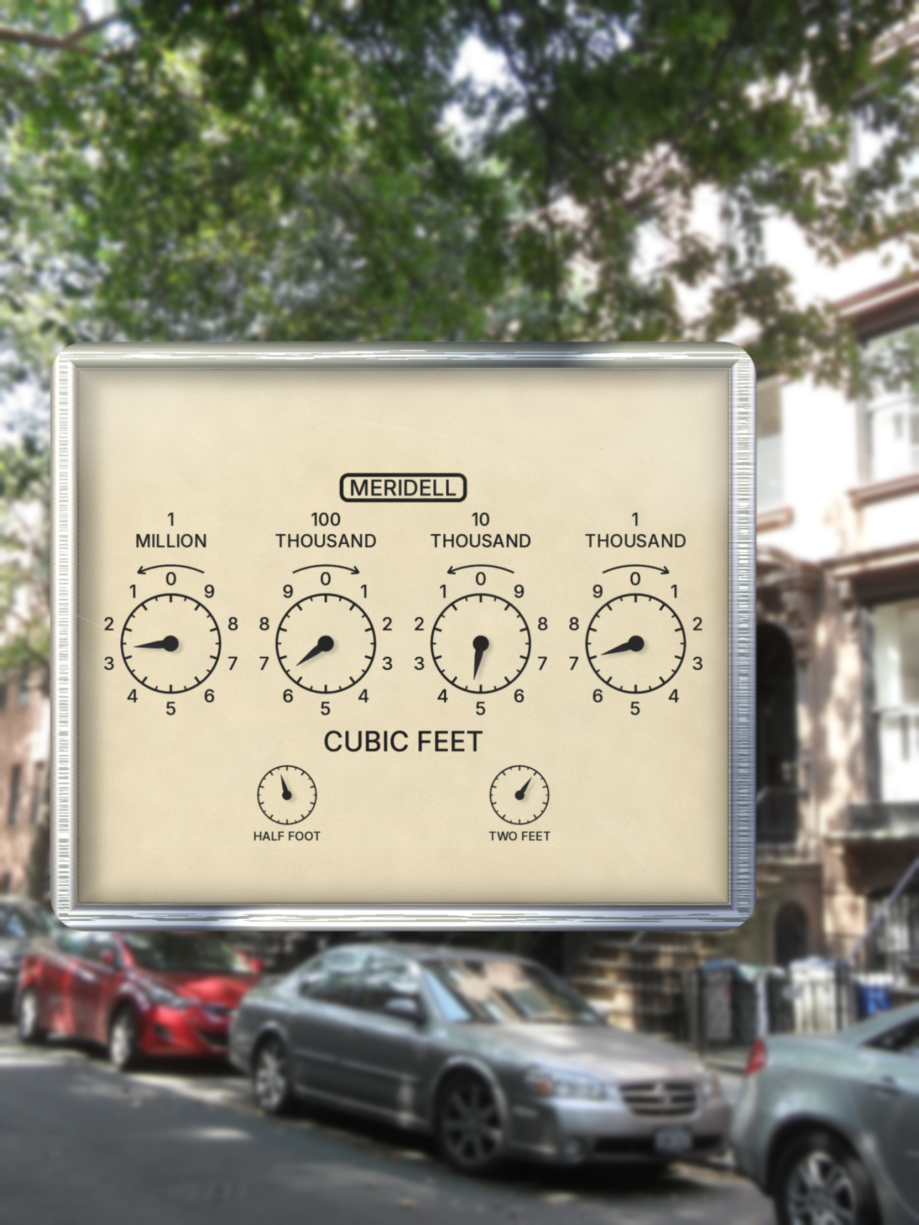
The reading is 264700ft³
